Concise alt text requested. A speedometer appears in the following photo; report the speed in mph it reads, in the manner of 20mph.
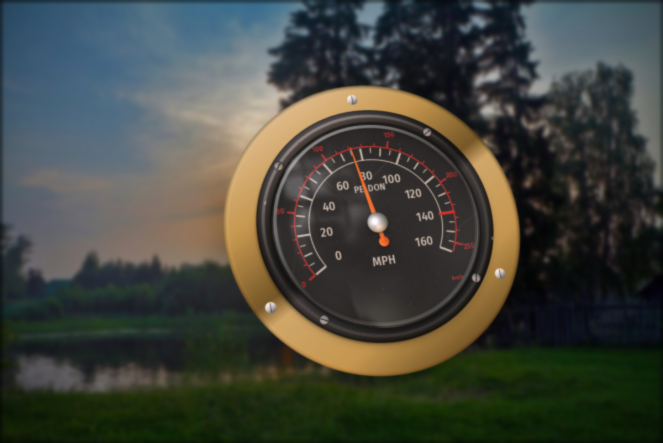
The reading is 75mph
